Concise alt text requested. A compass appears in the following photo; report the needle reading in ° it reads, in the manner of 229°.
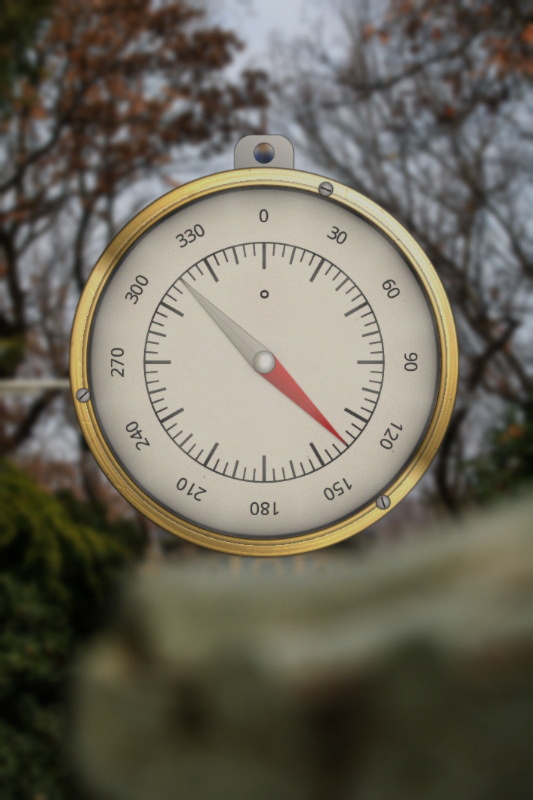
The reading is 135°
